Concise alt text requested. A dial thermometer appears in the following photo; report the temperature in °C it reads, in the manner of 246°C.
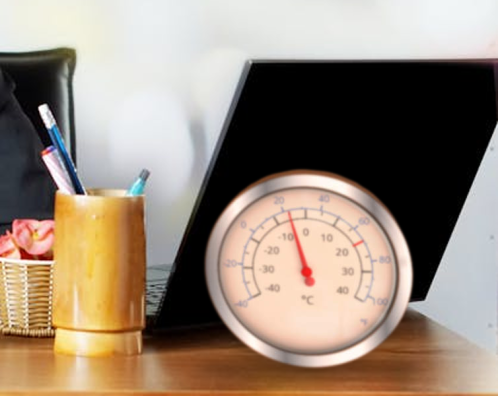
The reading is -5°C
